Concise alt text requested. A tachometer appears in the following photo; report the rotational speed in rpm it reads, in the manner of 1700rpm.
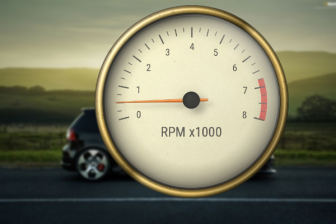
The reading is 500rpm
